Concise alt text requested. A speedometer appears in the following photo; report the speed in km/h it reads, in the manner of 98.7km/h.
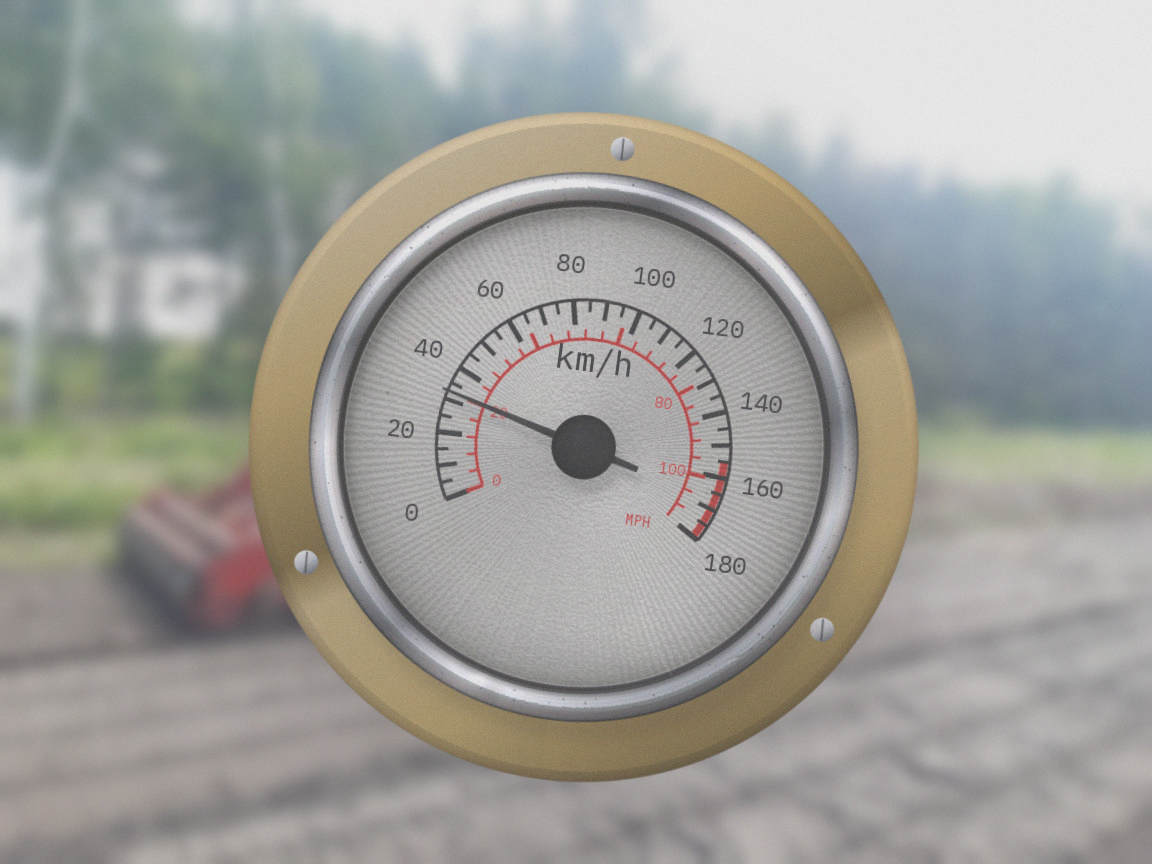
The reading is 32.5km/h
